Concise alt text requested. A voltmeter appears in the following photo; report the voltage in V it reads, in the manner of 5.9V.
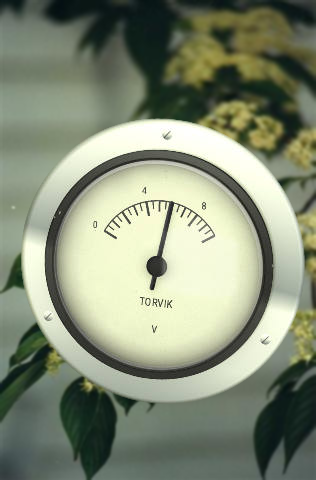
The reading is 6V
